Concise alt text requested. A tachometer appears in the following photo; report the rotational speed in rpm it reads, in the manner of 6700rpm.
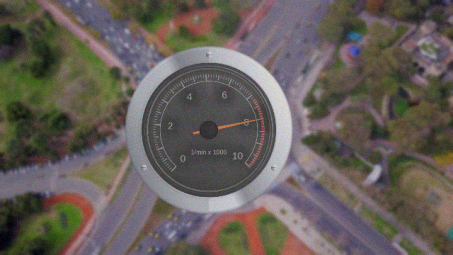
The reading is 8000rpm
